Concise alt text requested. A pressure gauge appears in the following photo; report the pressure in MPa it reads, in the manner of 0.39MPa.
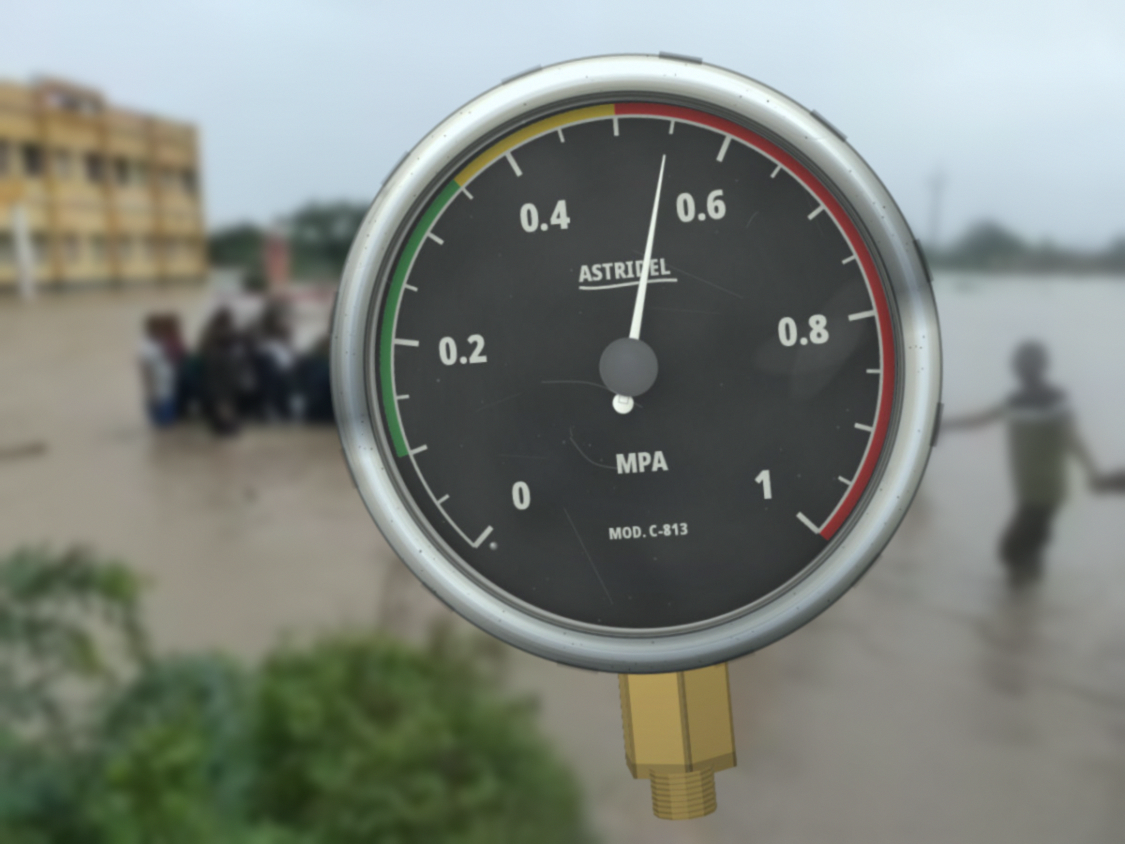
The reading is 0.55MPa
